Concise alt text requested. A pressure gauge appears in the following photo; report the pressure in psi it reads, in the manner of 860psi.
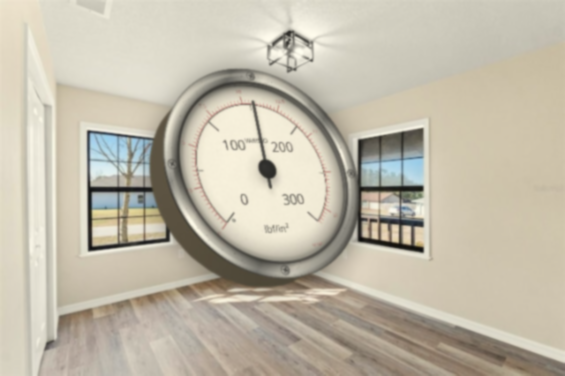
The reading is 150psi
